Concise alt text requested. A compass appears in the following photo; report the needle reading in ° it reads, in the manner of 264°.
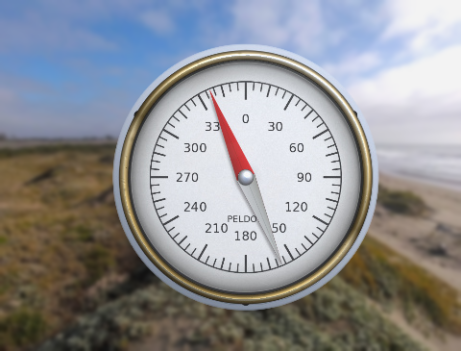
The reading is 337.5°
